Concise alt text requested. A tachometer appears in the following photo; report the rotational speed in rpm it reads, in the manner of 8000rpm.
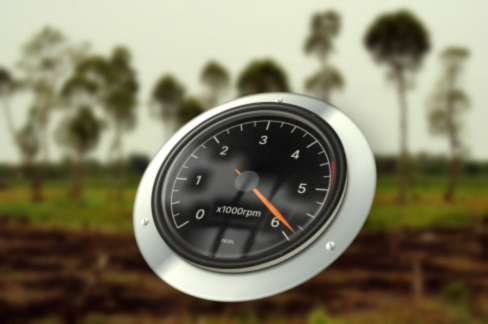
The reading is 5875rpm
